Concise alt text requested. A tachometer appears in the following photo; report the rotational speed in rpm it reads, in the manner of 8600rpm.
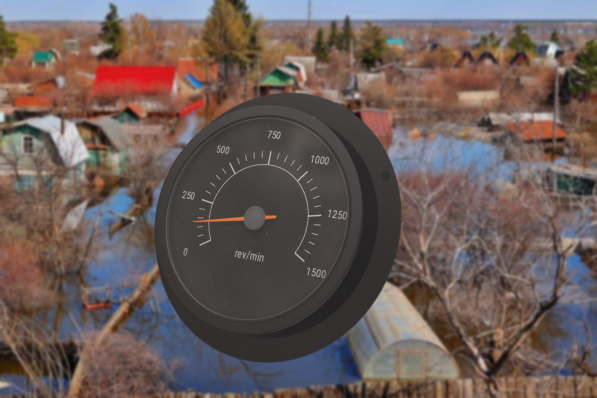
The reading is 125rpm
